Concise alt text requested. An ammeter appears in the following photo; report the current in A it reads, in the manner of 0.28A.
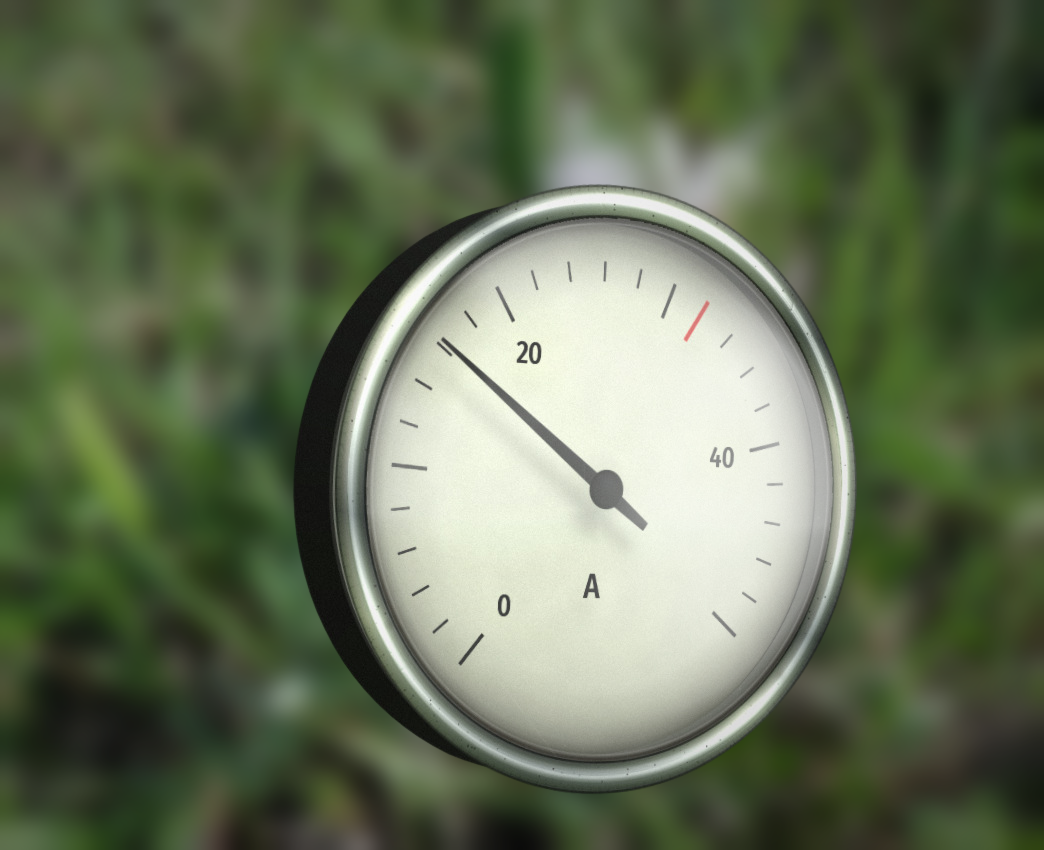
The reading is 16A
